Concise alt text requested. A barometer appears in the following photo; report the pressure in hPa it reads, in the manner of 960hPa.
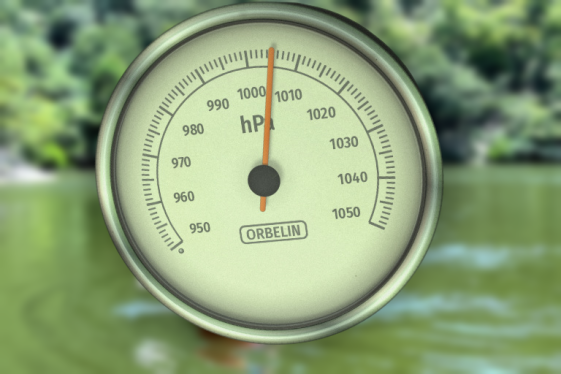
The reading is 1005hPa
